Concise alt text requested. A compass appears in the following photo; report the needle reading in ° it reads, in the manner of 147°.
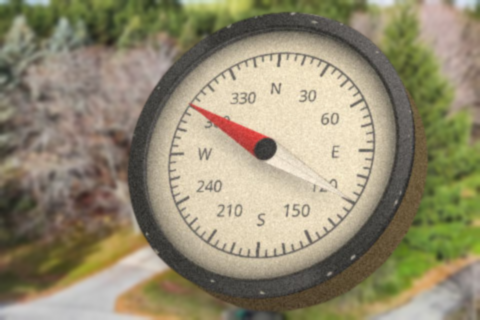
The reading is 300°
